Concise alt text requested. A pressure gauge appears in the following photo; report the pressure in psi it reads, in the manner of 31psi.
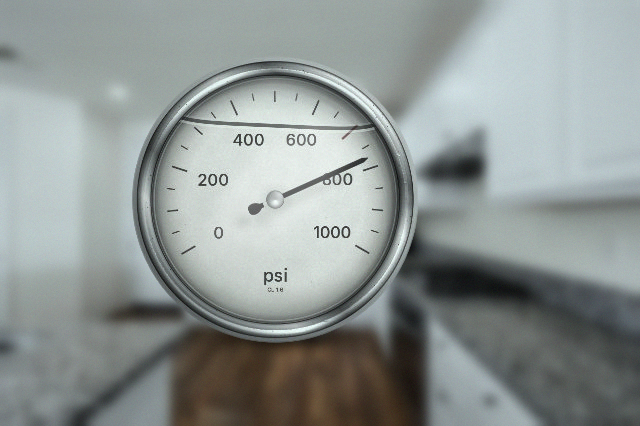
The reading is 775psi
